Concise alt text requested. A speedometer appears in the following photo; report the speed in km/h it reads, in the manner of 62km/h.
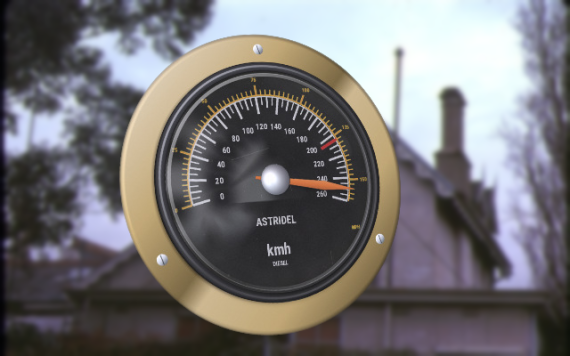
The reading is 250km/h
